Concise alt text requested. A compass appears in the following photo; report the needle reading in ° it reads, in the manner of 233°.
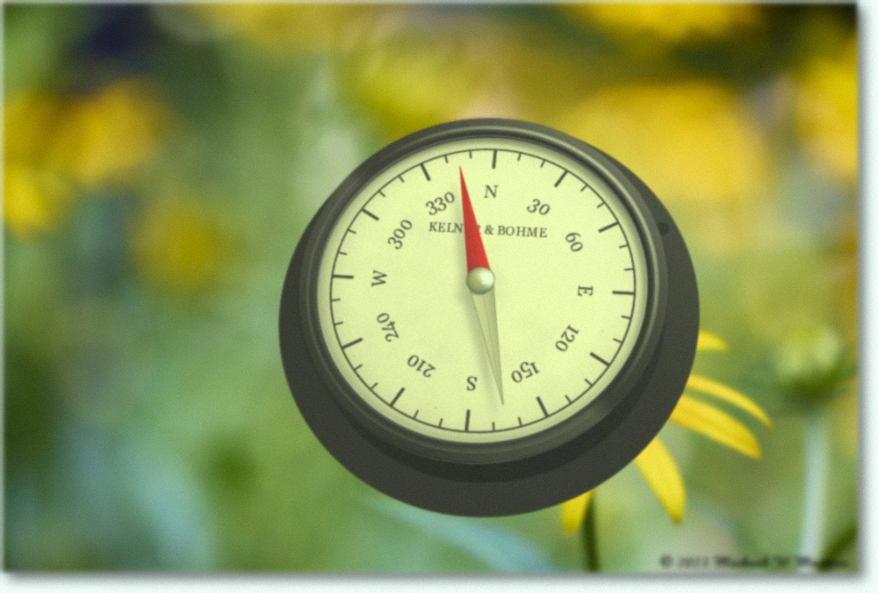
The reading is 345°
